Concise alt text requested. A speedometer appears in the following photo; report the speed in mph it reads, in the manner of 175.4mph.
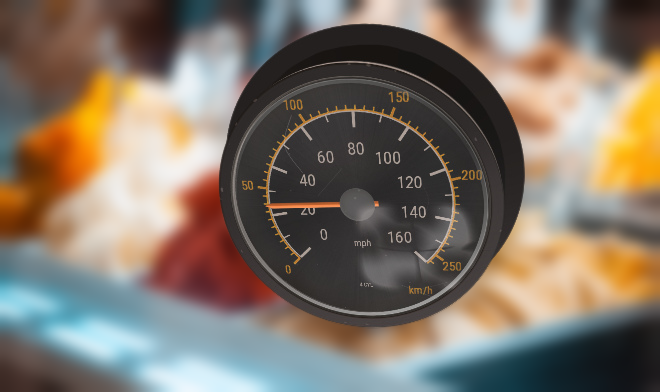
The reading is 25mph
